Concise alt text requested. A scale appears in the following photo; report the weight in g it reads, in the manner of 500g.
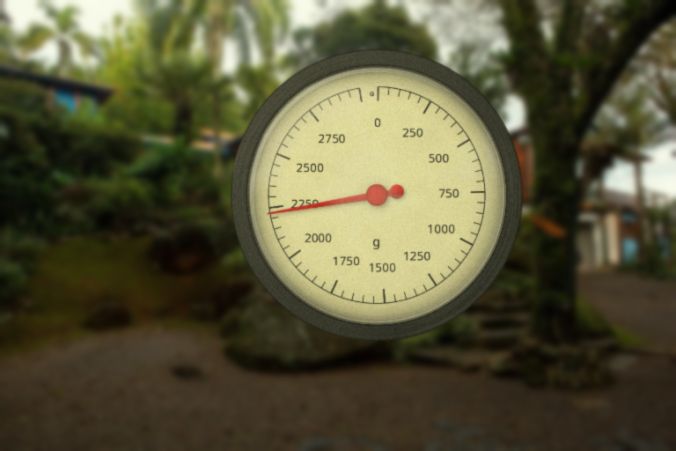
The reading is 2225g
